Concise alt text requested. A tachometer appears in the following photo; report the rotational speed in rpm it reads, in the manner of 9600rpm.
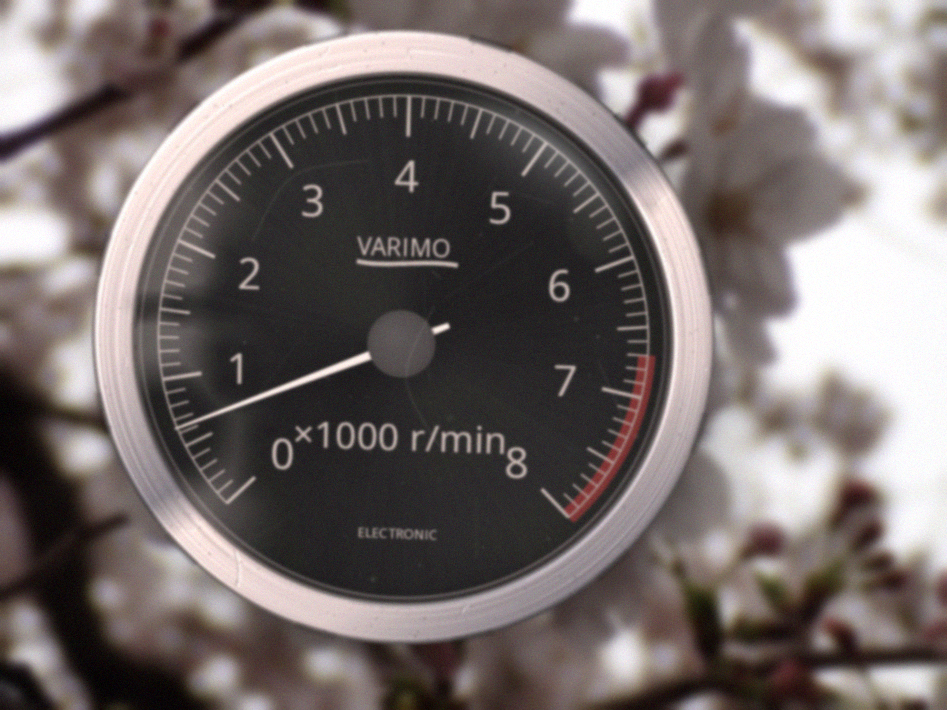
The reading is 650rpm
